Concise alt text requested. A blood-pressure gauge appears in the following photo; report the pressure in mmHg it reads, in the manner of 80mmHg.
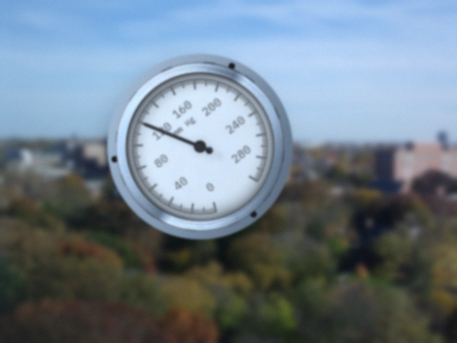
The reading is 120mmHg
